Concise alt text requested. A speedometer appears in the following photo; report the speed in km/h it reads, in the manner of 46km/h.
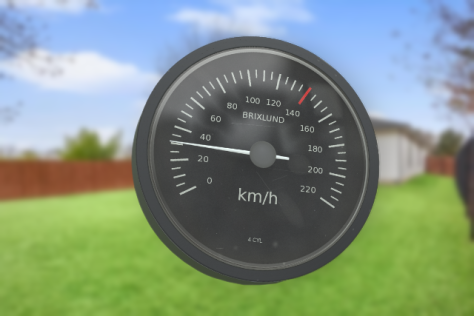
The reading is 30km/h
